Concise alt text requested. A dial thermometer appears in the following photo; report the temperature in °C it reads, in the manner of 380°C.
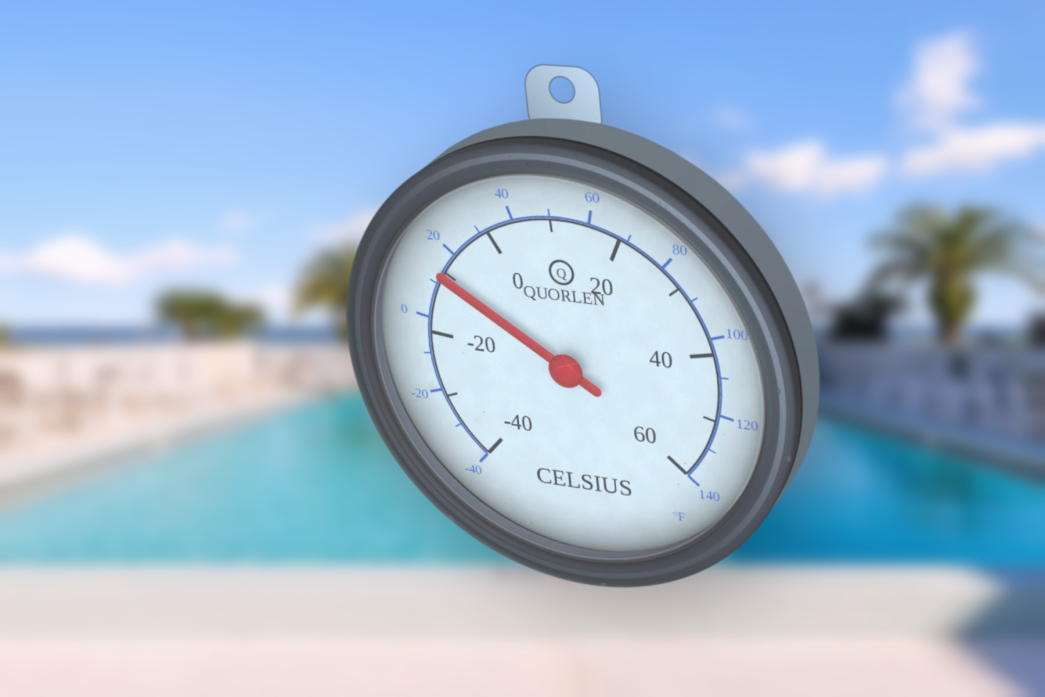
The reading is -10°C
